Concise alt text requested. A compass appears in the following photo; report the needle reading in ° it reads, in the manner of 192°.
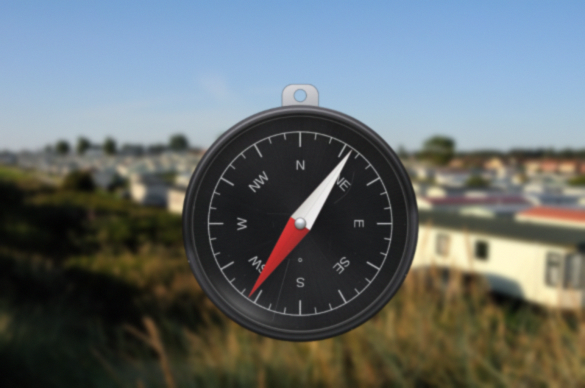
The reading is 215°
